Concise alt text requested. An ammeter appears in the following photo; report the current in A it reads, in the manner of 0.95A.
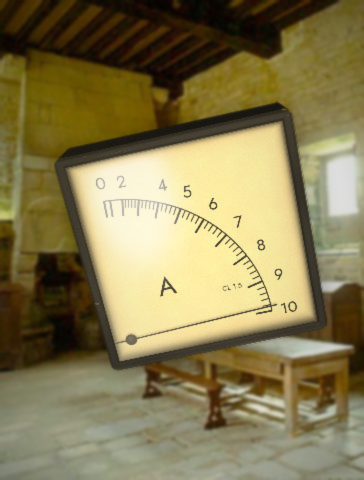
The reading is 9.8A
